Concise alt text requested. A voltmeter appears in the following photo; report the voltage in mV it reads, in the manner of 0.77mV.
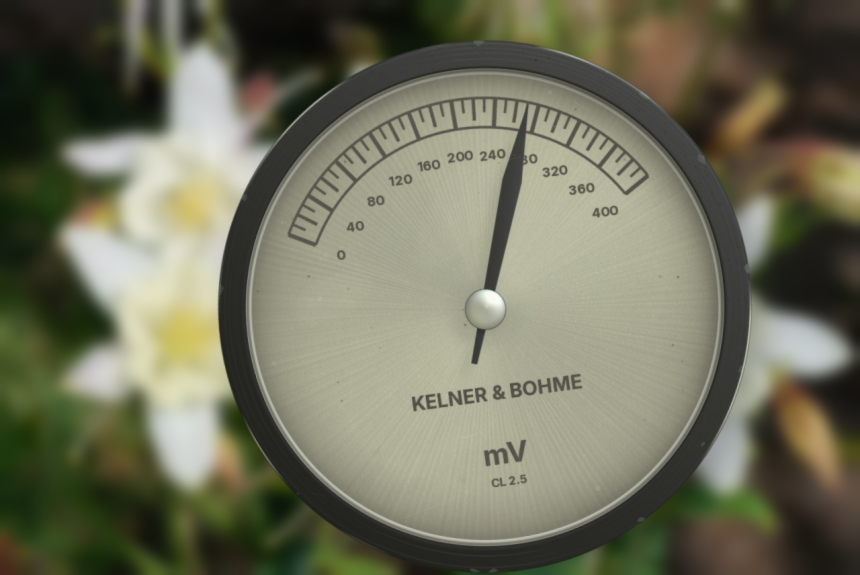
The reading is 270mV
